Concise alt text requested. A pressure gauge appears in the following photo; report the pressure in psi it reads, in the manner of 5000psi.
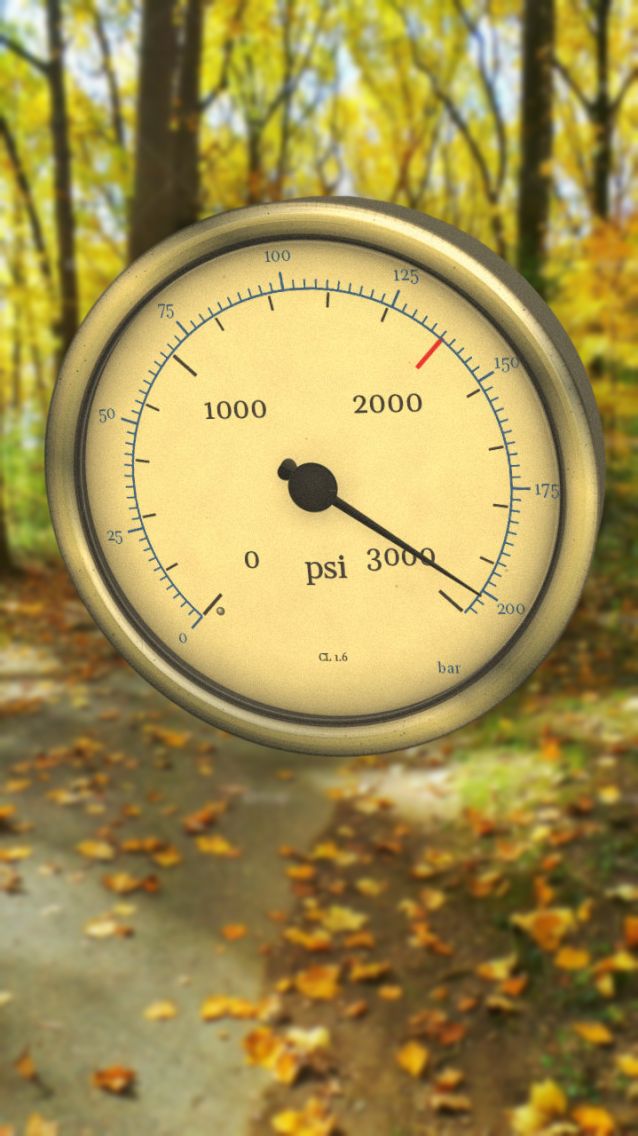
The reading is 2900psi
